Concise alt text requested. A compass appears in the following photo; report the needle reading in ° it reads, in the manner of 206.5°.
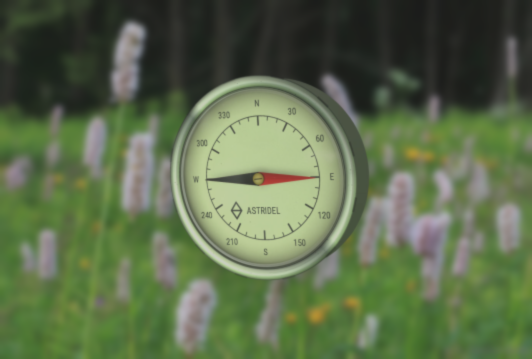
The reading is 90°
